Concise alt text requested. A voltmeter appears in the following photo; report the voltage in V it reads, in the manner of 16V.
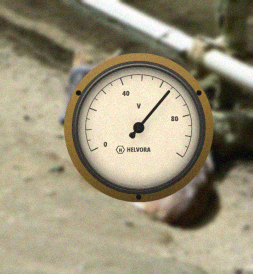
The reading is 65V
